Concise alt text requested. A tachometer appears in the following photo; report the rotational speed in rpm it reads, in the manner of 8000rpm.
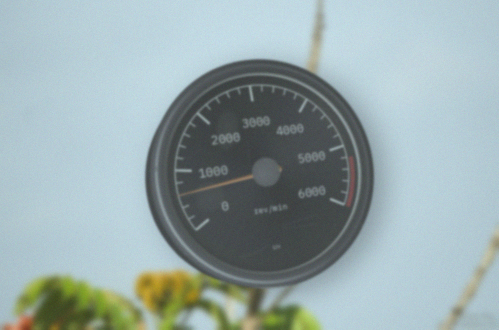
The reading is 600rpm
